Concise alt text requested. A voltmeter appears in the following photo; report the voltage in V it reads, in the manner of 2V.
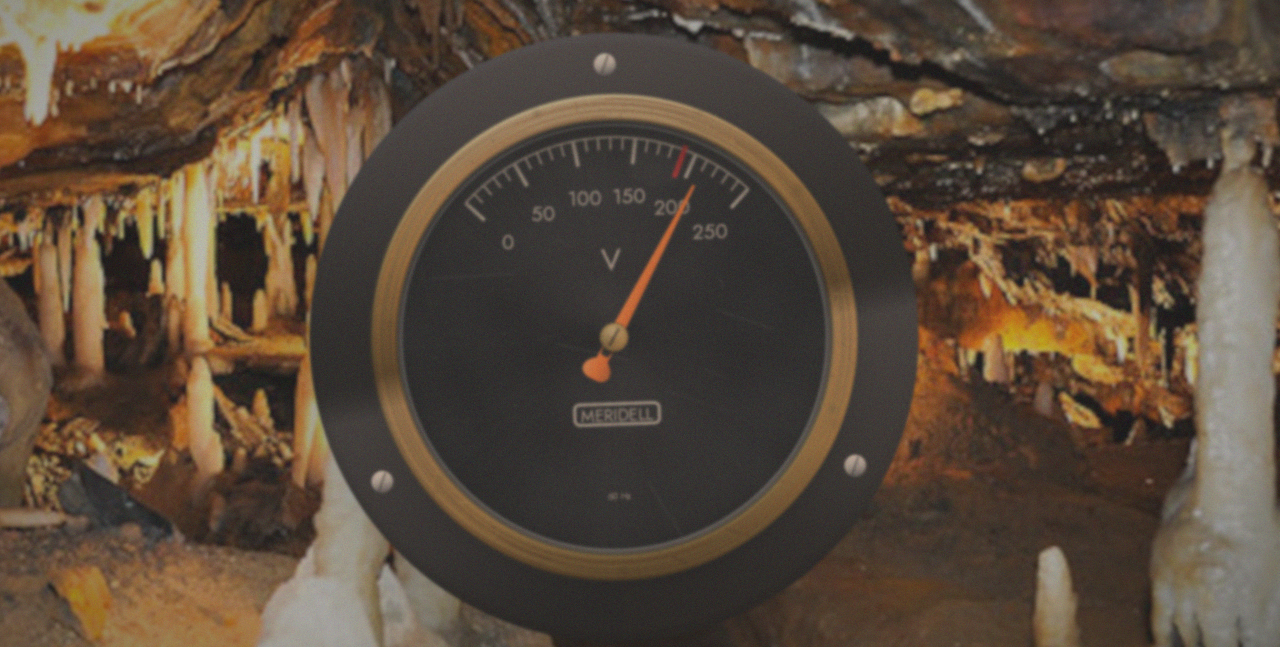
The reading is 210V
